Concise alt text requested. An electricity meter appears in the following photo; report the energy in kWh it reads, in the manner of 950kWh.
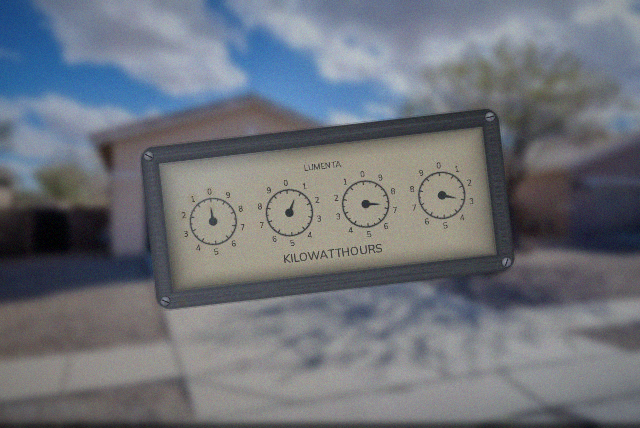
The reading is 73kWh
